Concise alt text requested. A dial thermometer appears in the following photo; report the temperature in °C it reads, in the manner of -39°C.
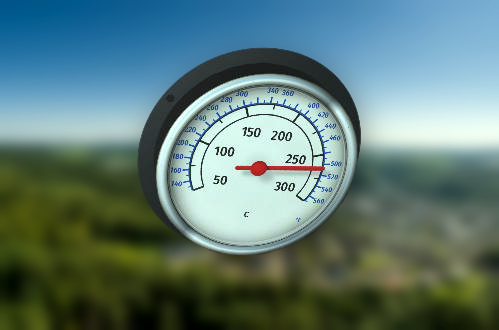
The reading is 262.5°C
